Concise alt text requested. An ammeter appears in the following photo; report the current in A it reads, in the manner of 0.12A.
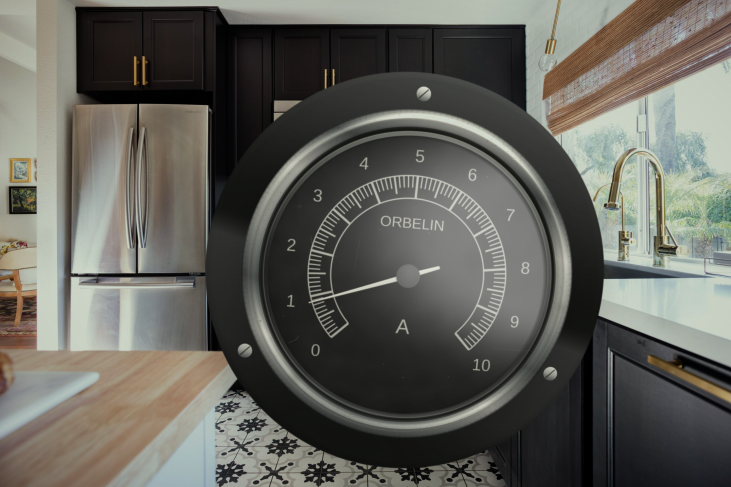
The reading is 0.9A
